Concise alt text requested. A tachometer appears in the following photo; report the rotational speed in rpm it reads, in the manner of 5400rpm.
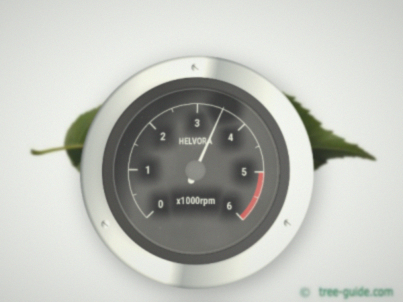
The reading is 3500rpm
